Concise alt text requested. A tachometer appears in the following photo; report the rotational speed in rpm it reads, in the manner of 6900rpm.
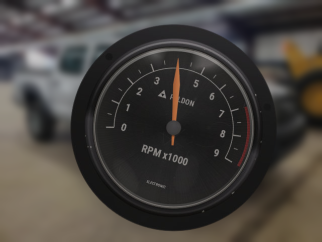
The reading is 4000rpm
